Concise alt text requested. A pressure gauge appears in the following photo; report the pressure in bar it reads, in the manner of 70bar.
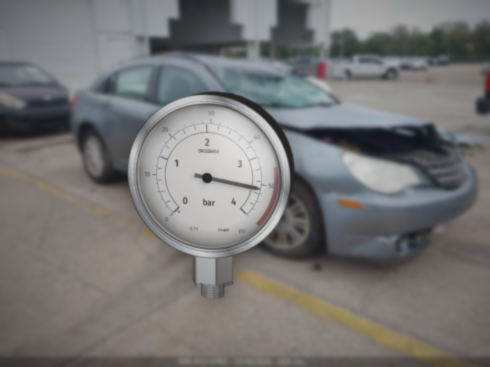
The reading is 3.5bar
